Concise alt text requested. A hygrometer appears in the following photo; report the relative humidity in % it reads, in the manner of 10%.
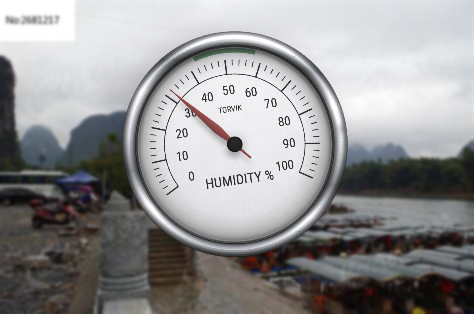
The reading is 32%
